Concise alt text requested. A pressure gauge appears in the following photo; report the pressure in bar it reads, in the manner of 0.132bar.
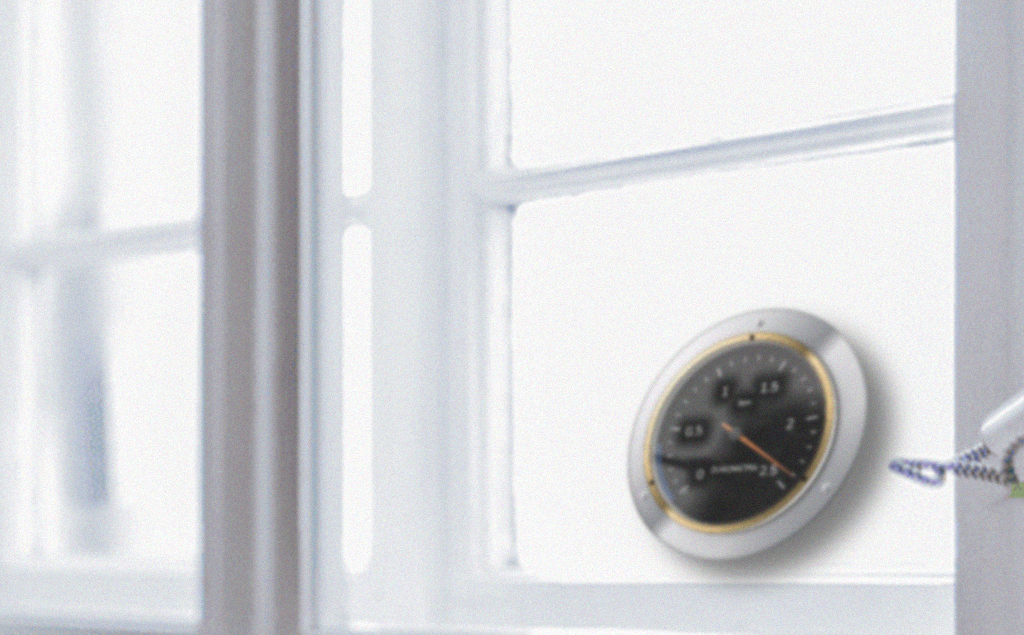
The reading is 2.4bar
